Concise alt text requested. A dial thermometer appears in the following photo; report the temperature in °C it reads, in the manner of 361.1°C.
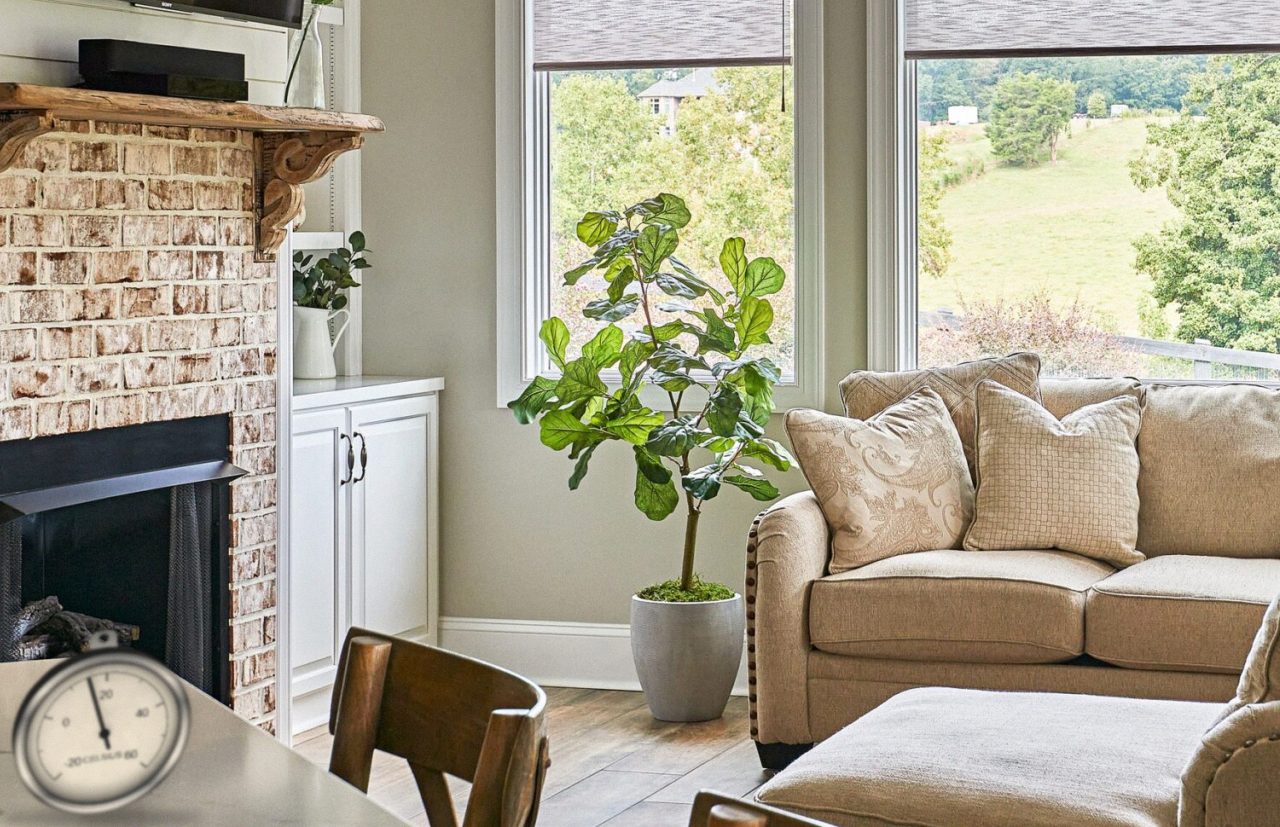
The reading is 15°C
